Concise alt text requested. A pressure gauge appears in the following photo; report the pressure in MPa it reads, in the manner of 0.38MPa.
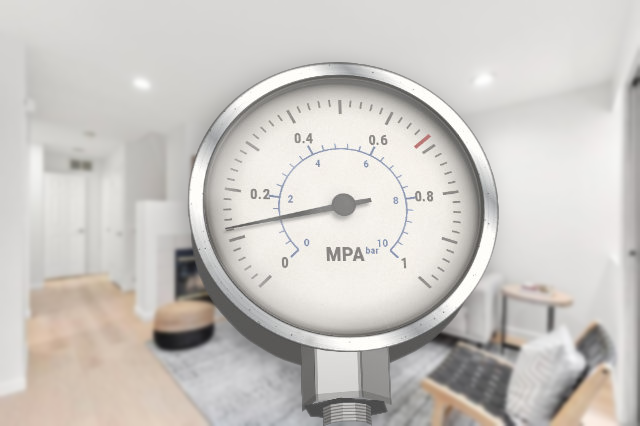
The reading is 0.12MPa
